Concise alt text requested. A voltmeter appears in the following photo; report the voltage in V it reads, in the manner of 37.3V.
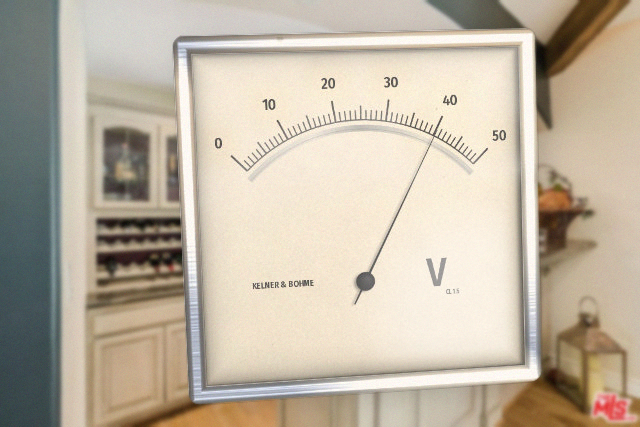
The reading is 40V
